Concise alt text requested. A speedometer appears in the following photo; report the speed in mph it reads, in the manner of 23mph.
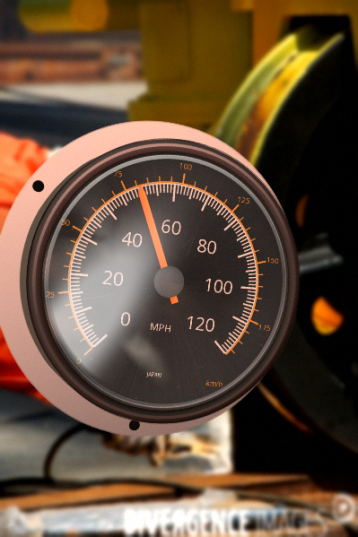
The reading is 50mph
